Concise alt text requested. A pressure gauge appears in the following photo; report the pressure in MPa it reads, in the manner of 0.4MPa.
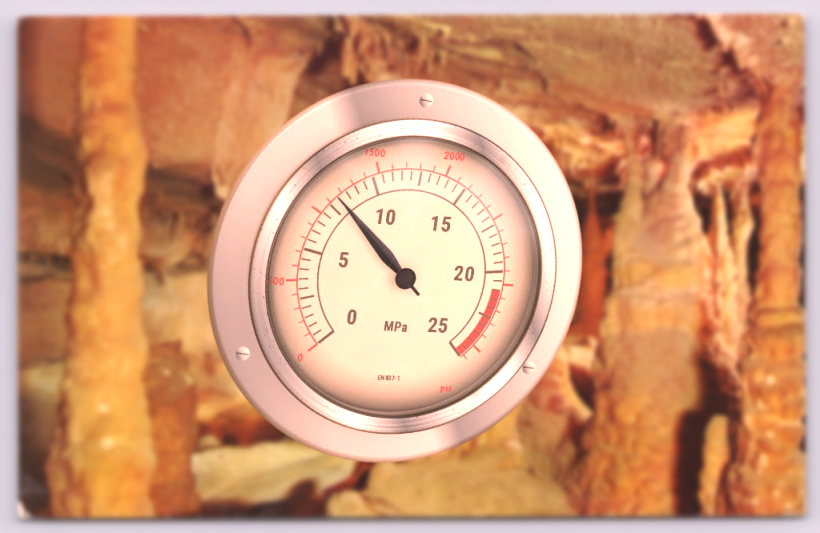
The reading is 8MPa
